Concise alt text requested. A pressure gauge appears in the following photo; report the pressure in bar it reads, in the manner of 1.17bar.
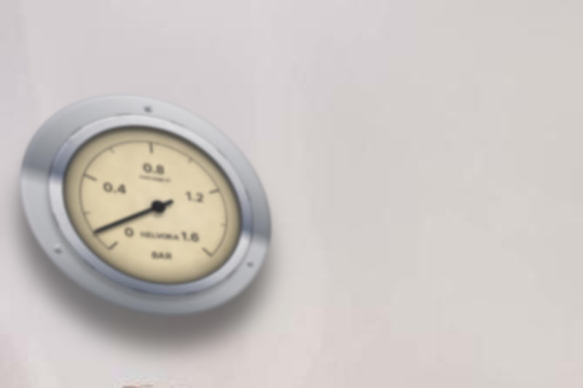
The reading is 0.1bar
